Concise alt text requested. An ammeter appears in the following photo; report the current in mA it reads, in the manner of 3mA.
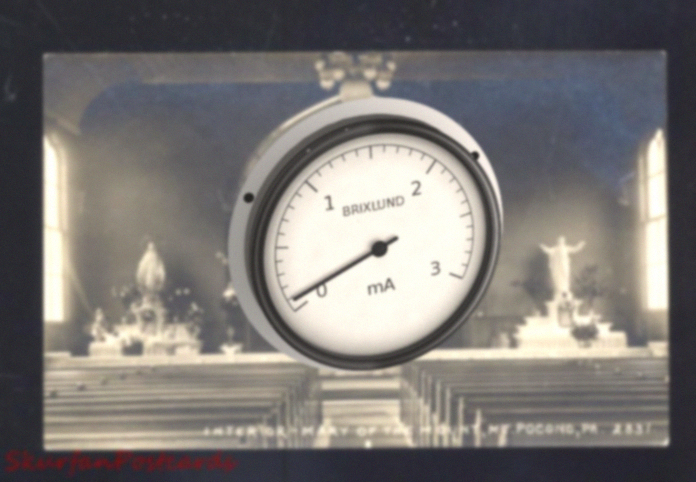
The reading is 0.1mA
